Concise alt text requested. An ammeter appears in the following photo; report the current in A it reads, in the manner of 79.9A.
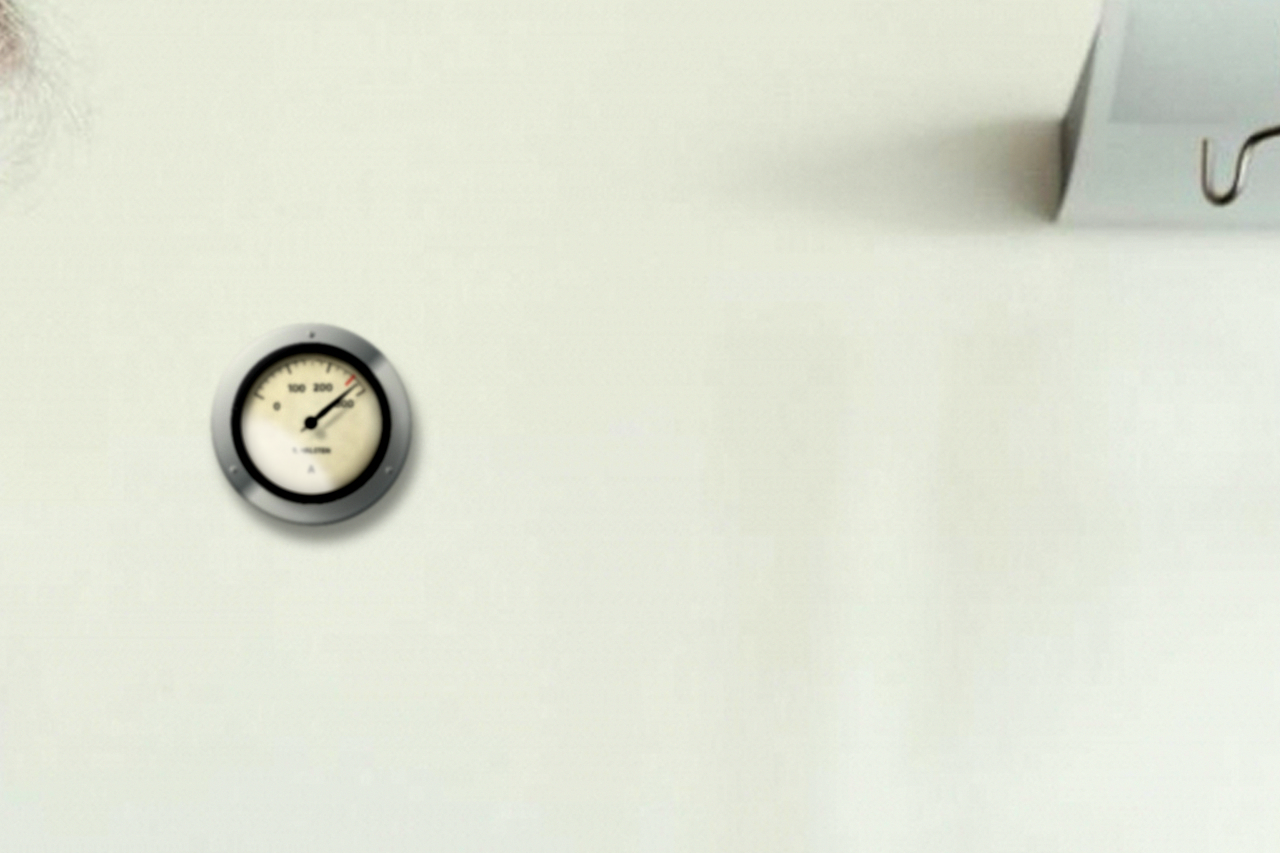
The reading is 280A
